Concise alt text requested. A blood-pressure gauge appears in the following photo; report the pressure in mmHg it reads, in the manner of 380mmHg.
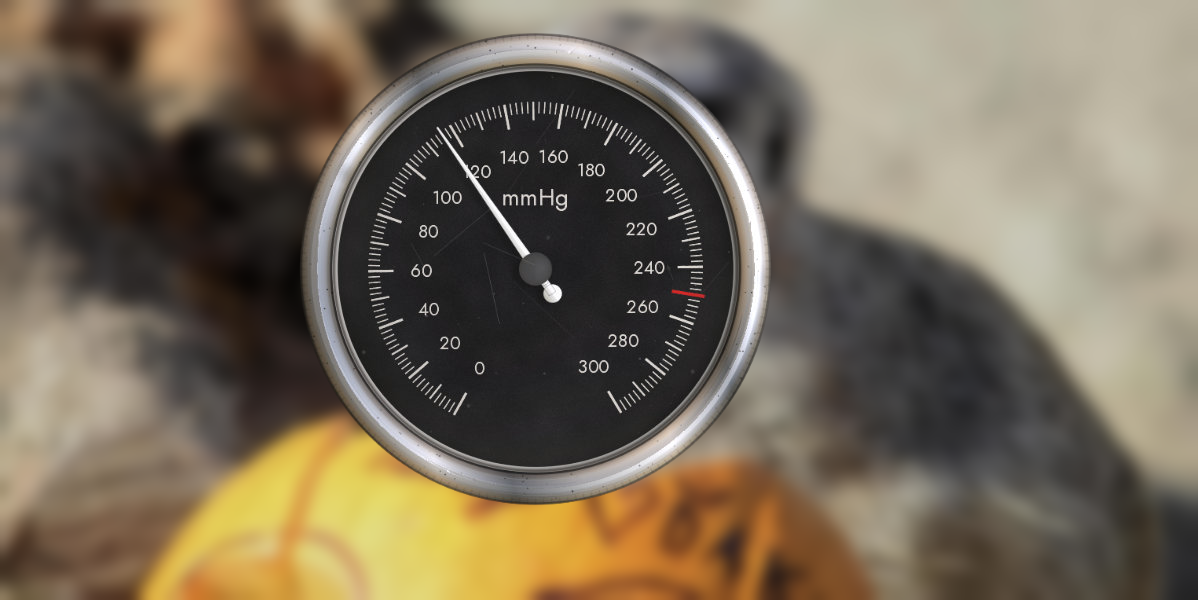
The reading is 116mmHg
